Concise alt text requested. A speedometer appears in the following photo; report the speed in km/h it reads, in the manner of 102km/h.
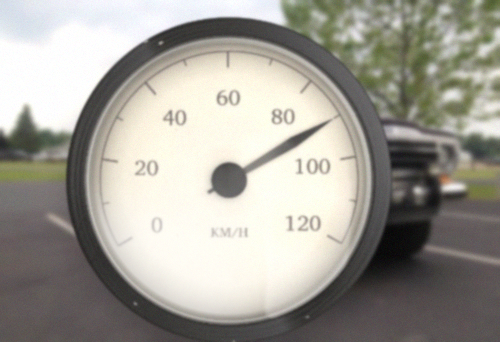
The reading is 90km/h
